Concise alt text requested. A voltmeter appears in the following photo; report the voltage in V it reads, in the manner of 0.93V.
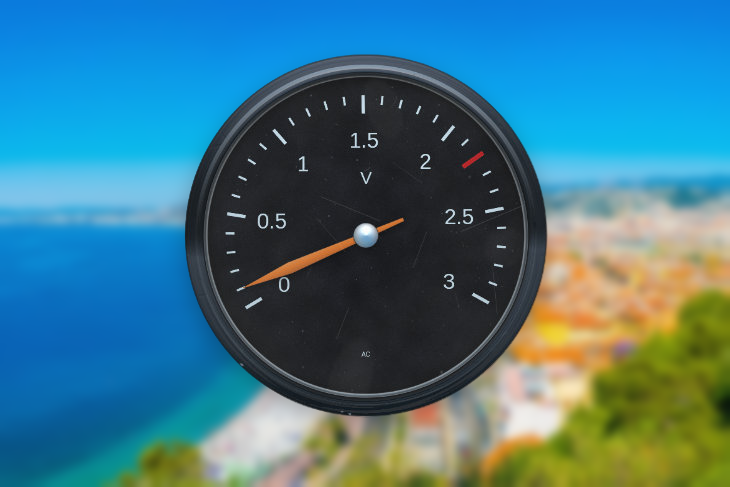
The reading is 0.1V
